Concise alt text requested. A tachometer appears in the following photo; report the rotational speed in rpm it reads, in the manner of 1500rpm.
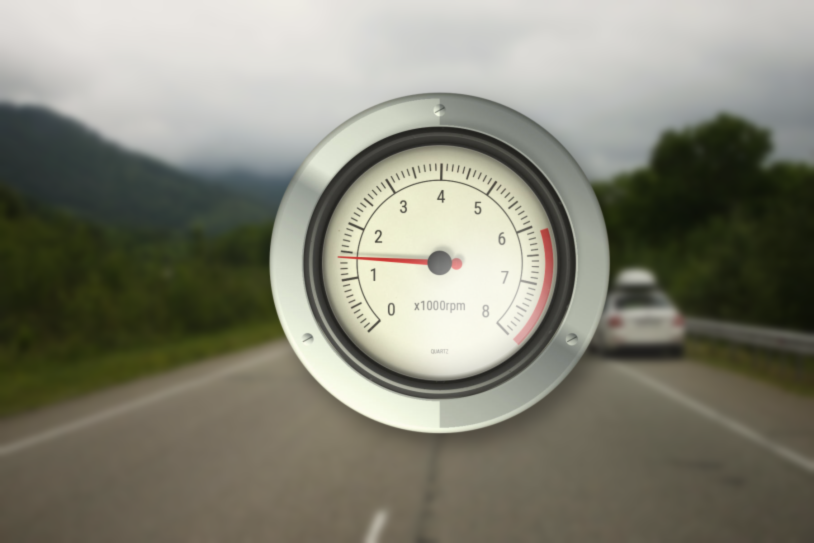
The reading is 1400rpm
